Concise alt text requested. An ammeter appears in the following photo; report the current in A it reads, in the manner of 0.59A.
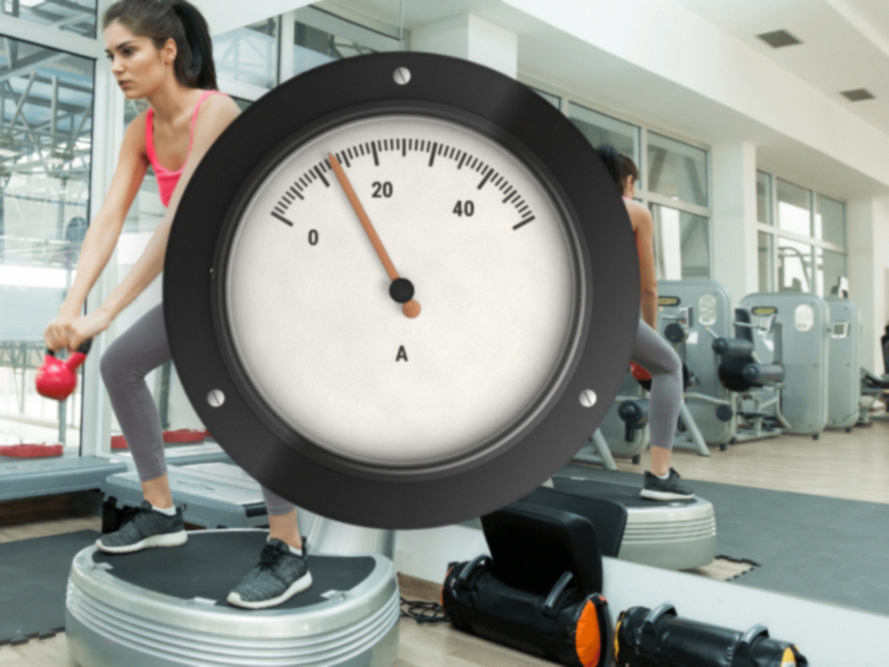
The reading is 13A
